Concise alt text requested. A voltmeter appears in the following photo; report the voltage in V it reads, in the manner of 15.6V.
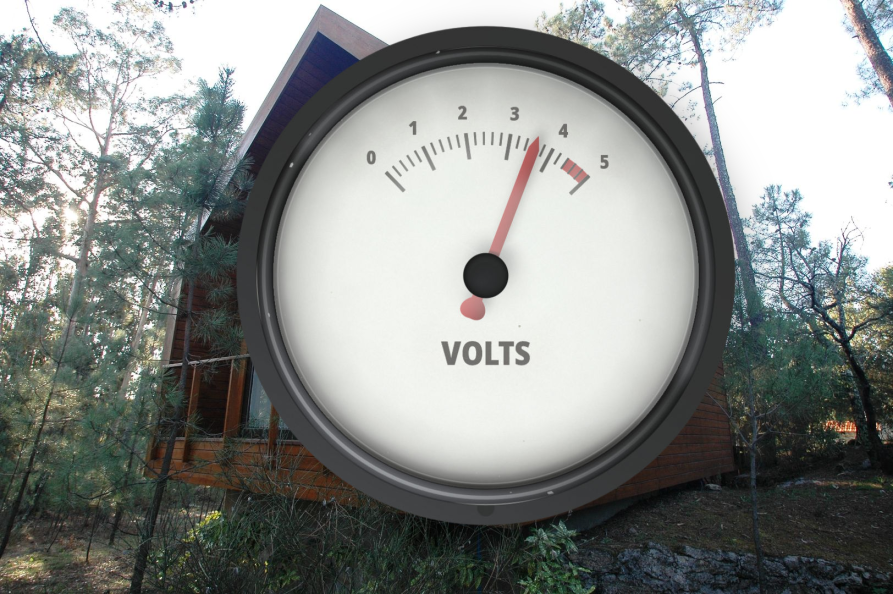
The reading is 3.6V
